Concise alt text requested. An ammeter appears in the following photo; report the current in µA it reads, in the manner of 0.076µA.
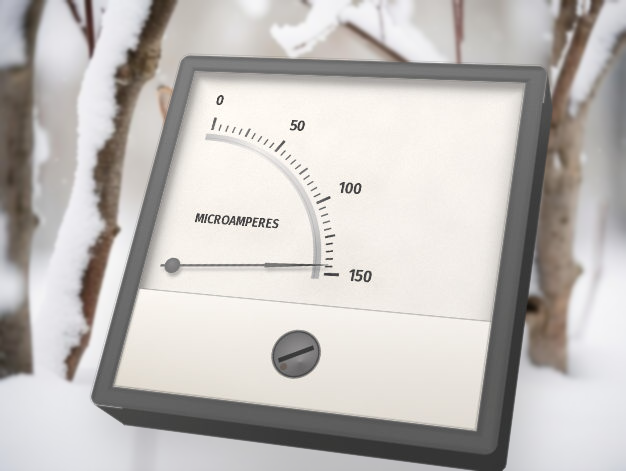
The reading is 145µA
